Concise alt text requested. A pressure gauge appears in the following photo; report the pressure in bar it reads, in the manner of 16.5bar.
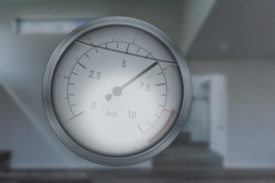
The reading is 6.5bar
